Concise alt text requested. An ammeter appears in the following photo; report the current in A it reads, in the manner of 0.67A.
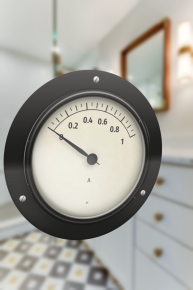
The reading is 0A
